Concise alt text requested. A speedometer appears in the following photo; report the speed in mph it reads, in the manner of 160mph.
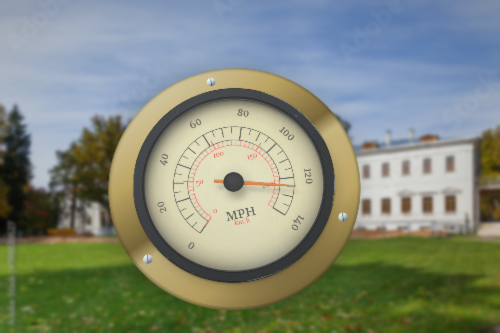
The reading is 125mph
